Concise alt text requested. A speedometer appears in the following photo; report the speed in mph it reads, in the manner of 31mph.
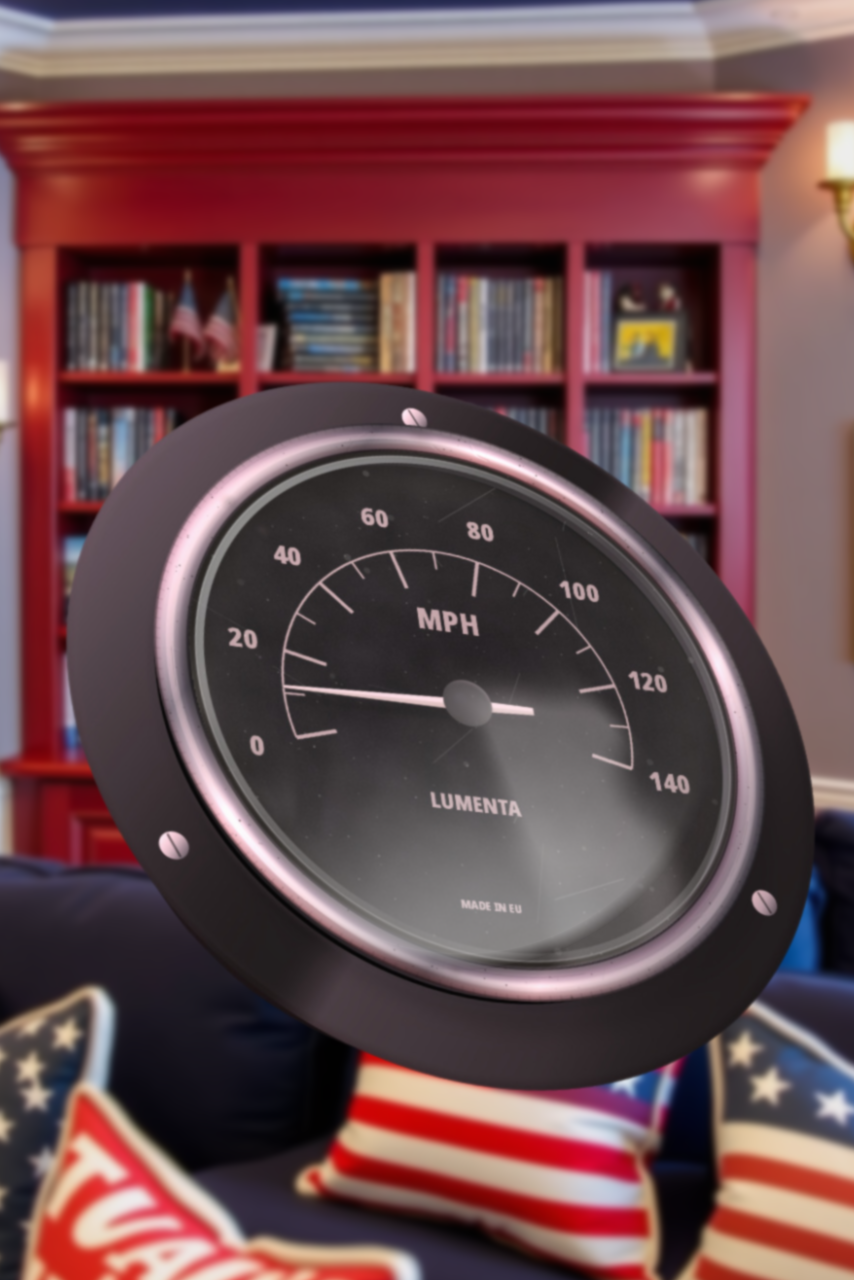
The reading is 10mph
